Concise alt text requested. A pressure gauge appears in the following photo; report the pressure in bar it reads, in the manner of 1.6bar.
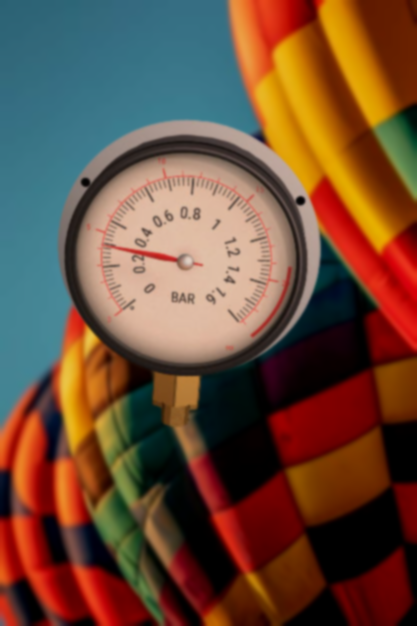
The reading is 0.3bar
